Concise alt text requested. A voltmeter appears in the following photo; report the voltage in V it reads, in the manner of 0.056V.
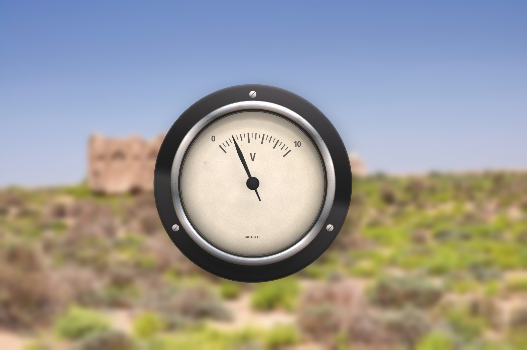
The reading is 2V
